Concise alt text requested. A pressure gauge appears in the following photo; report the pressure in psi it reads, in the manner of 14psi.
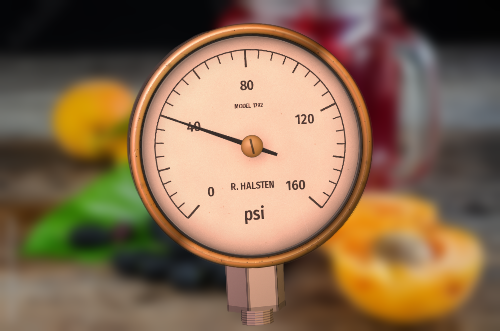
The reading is 40psi
